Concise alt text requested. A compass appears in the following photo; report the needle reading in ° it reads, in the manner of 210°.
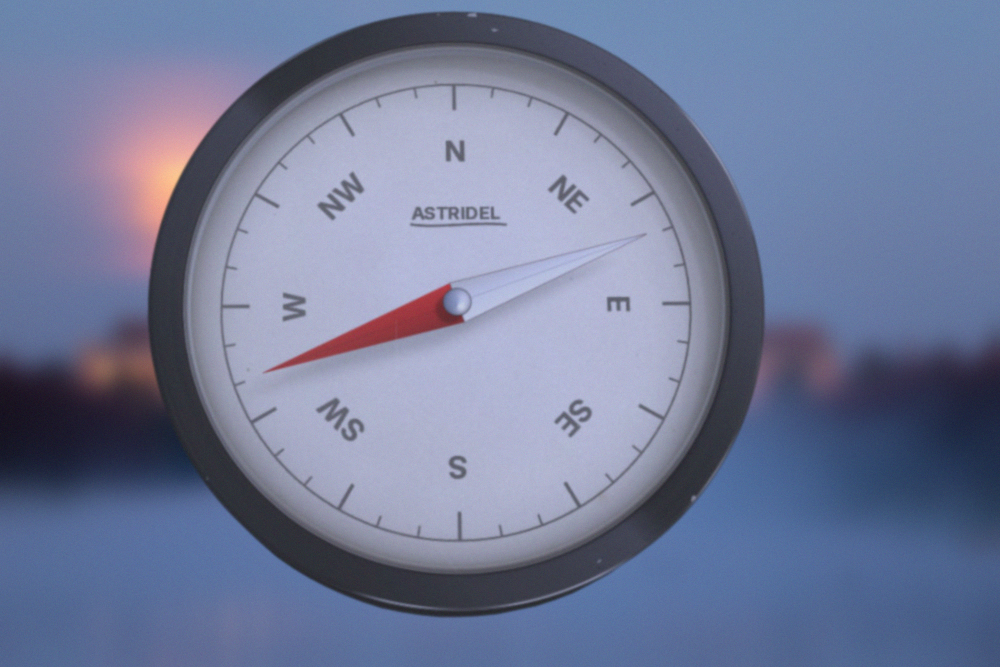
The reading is 250°
